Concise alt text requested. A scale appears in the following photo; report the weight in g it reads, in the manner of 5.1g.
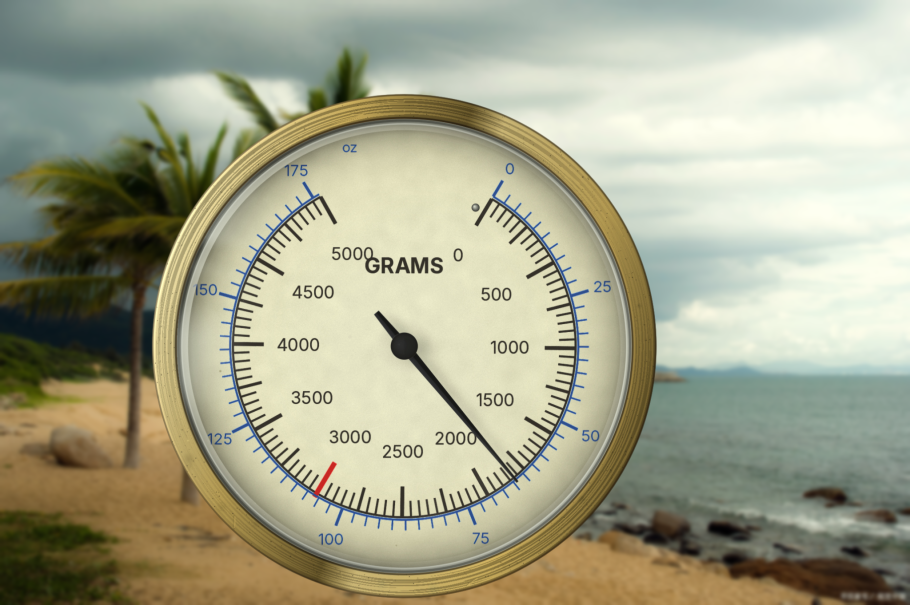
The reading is 1825g
